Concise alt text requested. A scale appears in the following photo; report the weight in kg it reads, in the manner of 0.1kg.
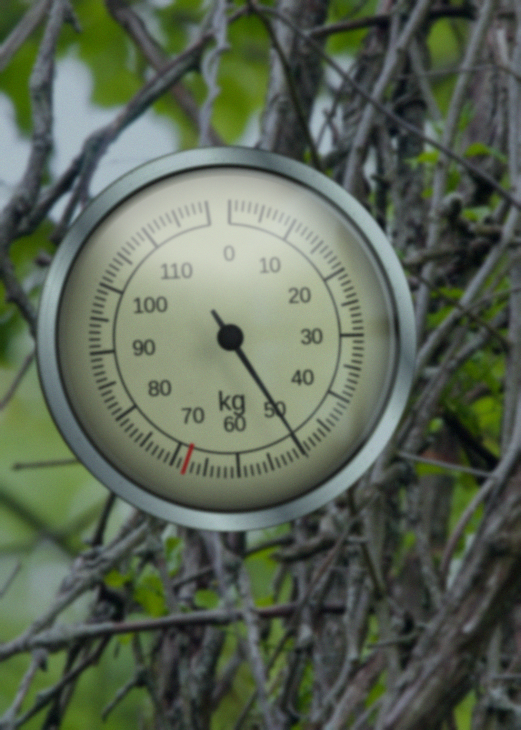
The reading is 50kg
